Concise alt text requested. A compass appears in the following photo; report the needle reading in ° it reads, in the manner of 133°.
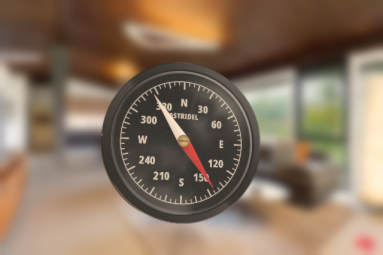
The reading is 145°
